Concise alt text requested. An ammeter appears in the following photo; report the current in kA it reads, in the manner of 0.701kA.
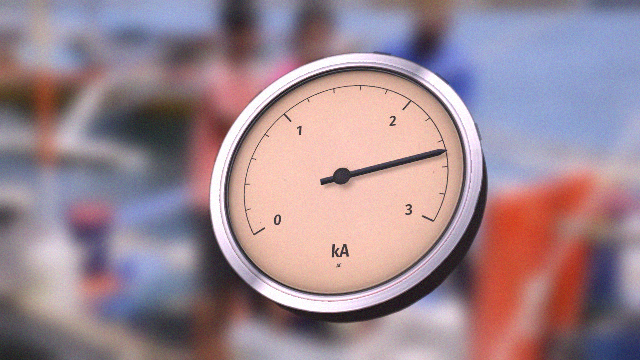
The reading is 2.5kA
